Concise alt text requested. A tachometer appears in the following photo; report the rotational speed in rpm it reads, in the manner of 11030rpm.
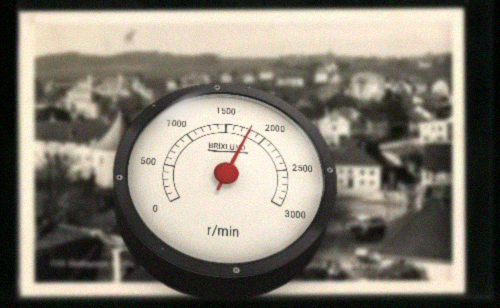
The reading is 1800rpm
